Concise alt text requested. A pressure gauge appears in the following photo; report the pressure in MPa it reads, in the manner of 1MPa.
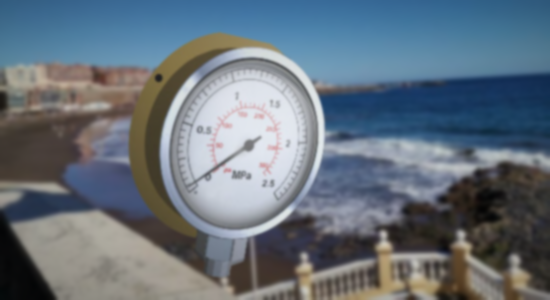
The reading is 0.05MPa
